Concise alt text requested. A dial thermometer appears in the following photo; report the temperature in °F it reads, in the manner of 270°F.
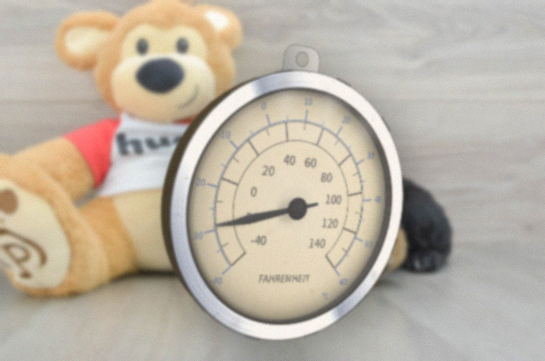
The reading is -20°F
